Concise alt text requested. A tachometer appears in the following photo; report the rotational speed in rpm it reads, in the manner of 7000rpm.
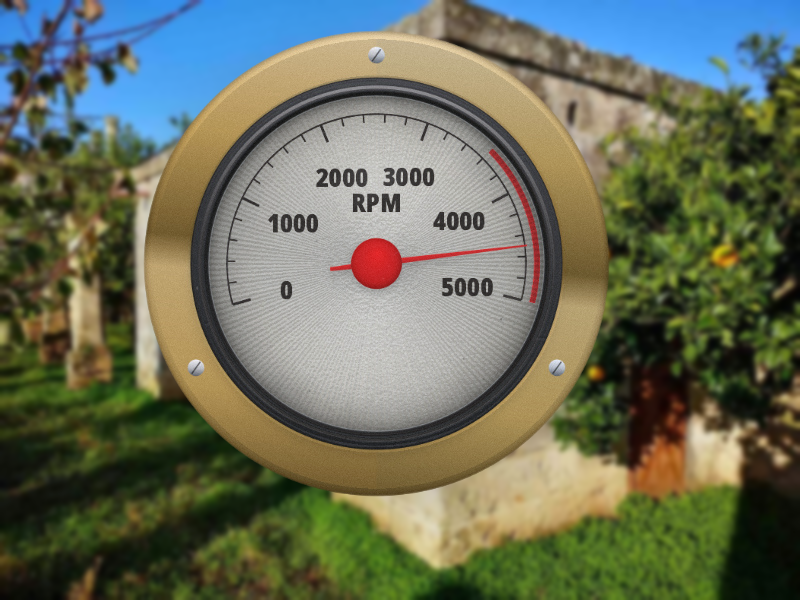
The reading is 4500rpm
